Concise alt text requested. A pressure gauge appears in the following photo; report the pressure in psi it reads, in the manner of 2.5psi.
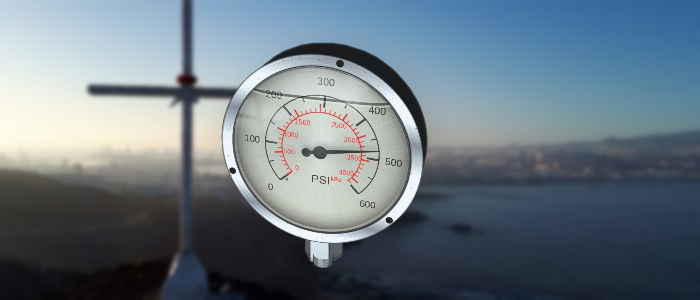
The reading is 475psi
